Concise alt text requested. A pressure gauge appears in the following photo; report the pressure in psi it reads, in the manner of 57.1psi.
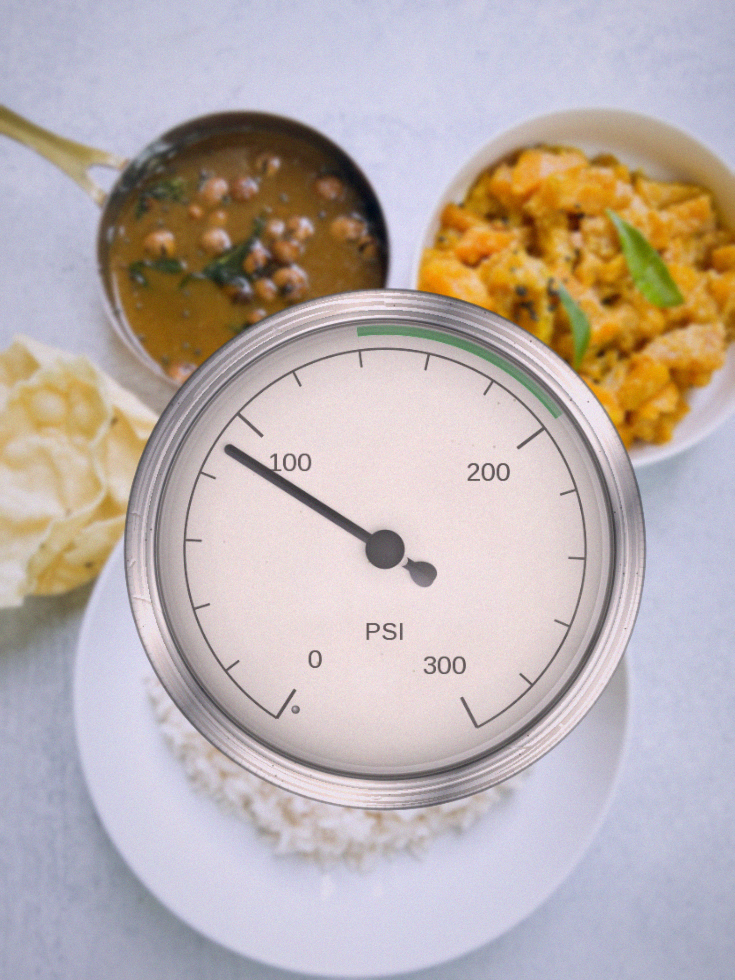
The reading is 90psi
